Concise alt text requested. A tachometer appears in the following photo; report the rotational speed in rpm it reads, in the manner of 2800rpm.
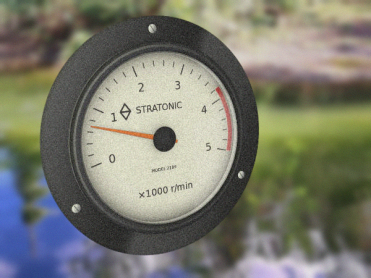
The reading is 700rpm
